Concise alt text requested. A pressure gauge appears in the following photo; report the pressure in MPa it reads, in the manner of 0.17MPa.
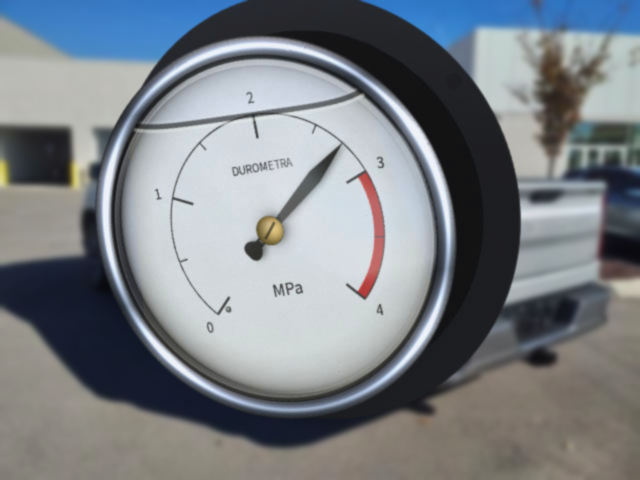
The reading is 2.75MPa
